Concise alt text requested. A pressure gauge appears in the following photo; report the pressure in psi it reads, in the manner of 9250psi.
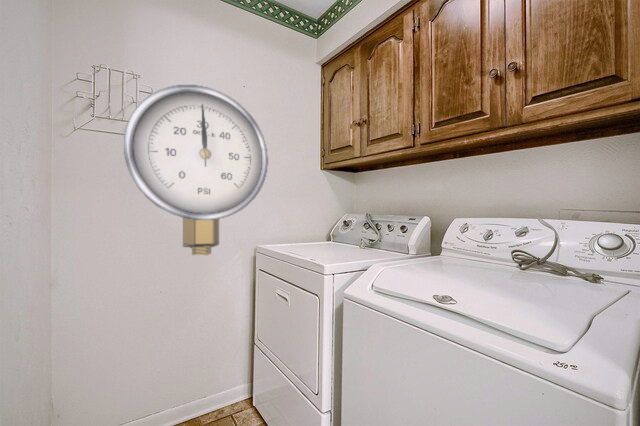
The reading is 30psi
